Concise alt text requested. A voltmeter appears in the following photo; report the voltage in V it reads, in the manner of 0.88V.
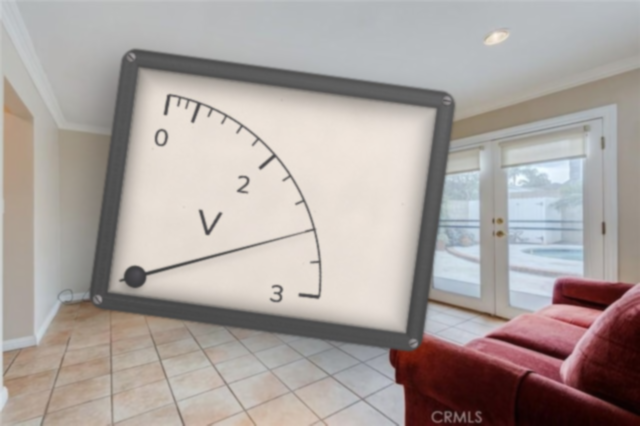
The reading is 2.6V
